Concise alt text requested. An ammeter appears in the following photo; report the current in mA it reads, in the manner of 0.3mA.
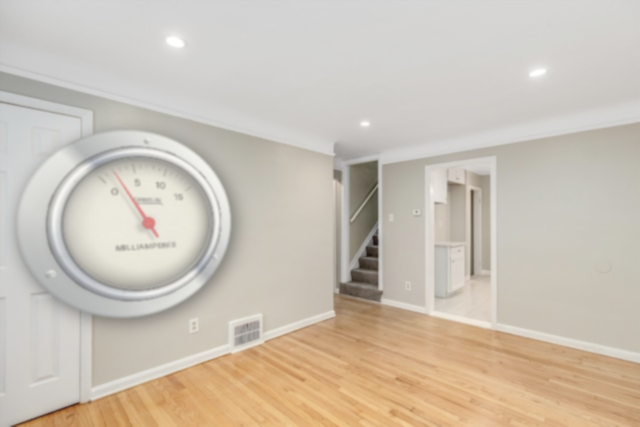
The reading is 2mA
